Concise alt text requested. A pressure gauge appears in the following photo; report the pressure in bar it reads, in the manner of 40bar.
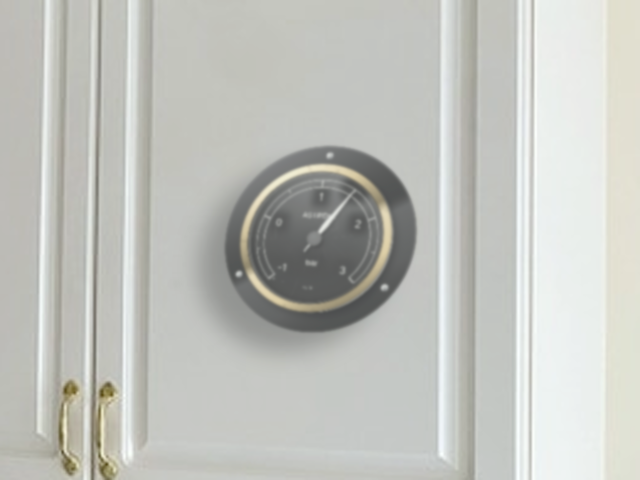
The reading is 1.5bar
